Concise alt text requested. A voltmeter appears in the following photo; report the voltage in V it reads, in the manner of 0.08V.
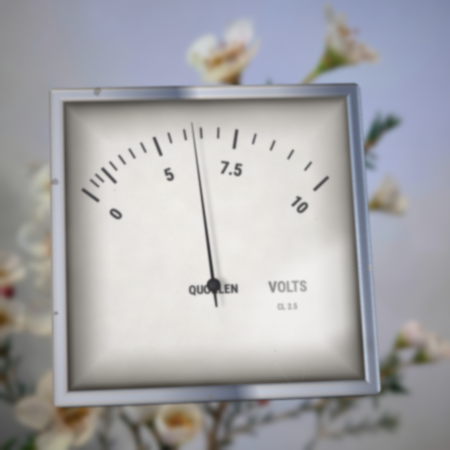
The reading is 6.25V
